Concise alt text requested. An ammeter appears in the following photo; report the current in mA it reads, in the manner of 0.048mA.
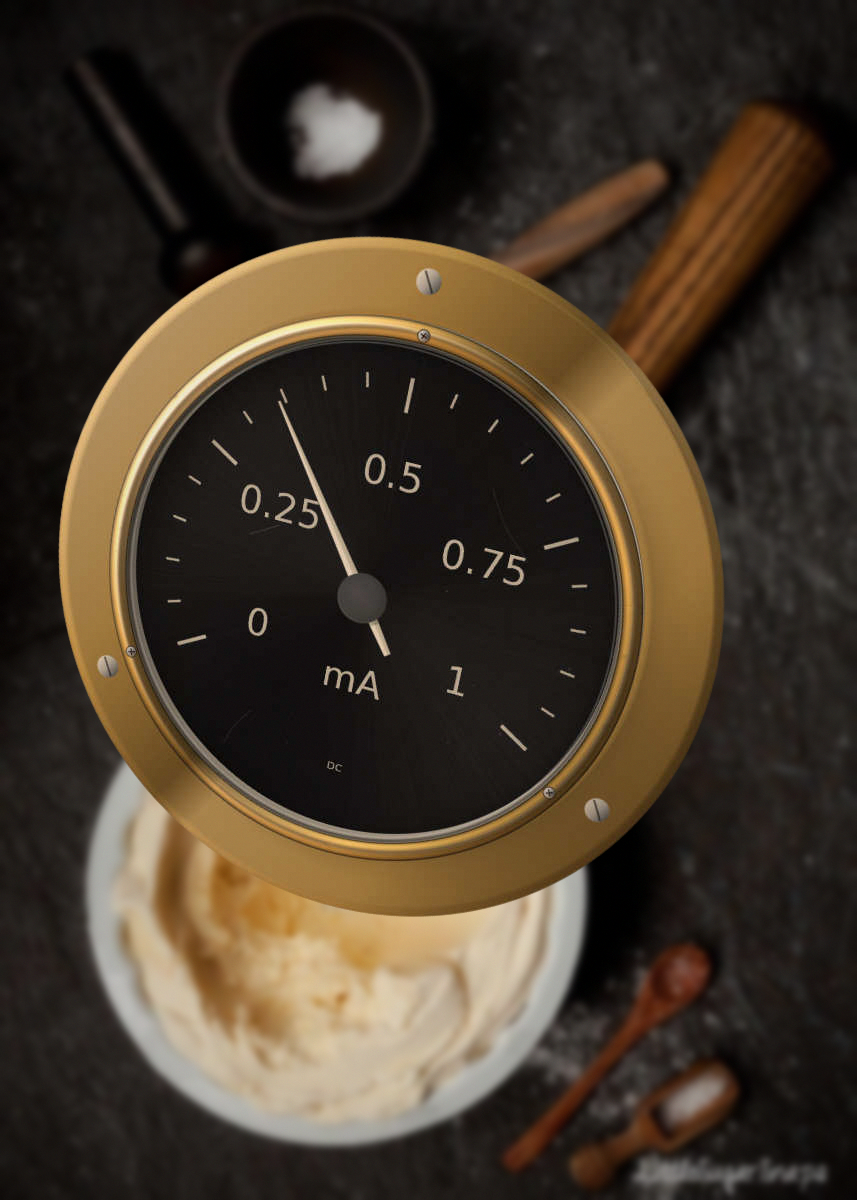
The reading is 0.35mA
